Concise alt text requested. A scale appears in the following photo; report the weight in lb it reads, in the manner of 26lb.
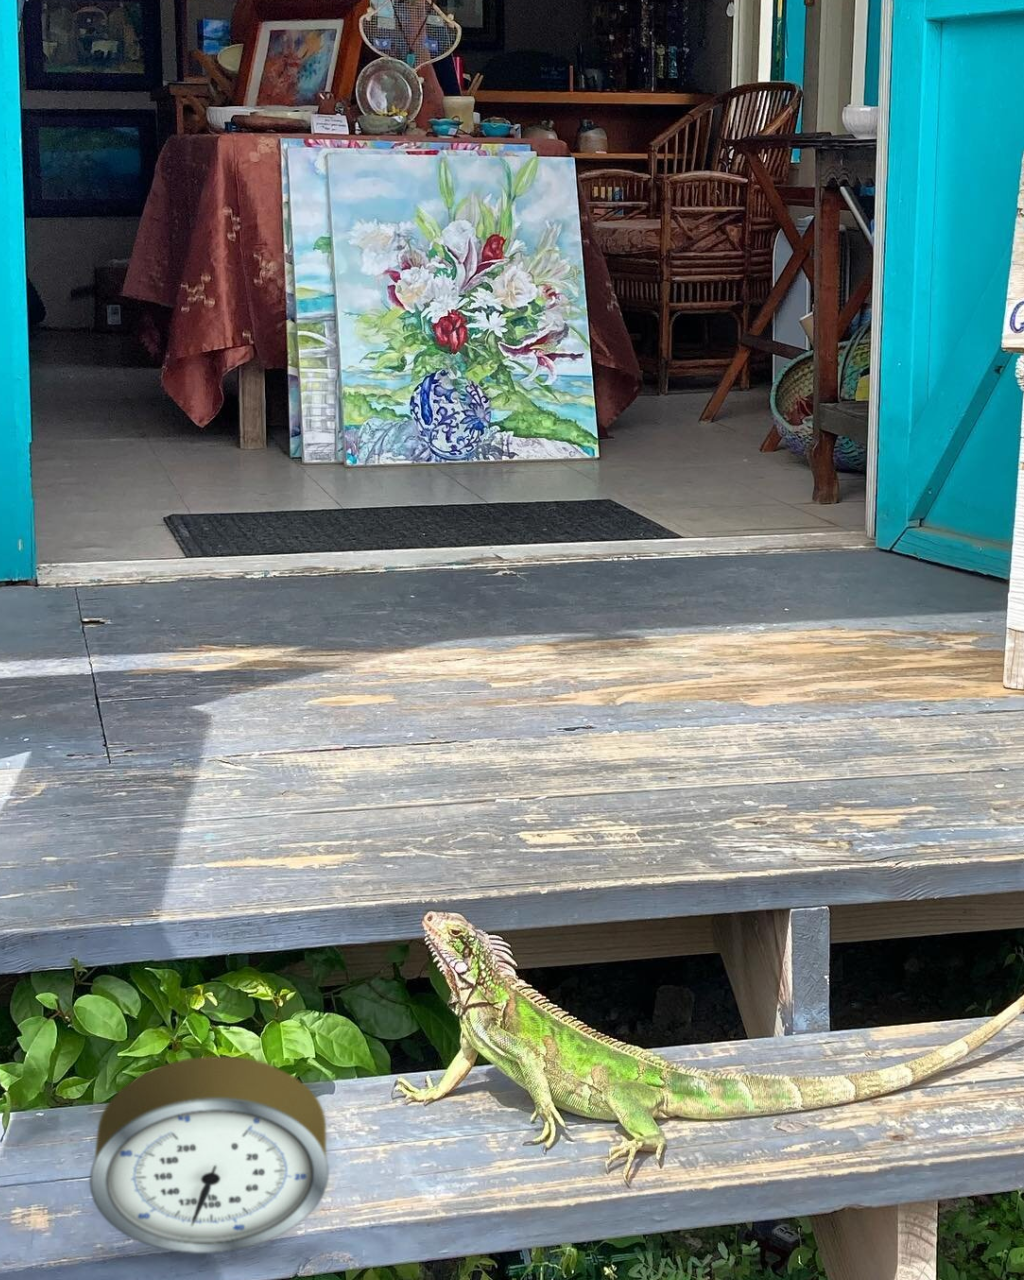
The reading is 110lb
